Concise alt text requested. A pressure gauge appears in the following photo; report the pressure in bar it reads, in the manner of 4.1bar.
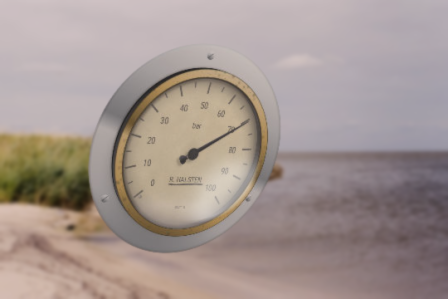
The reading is 70bar
